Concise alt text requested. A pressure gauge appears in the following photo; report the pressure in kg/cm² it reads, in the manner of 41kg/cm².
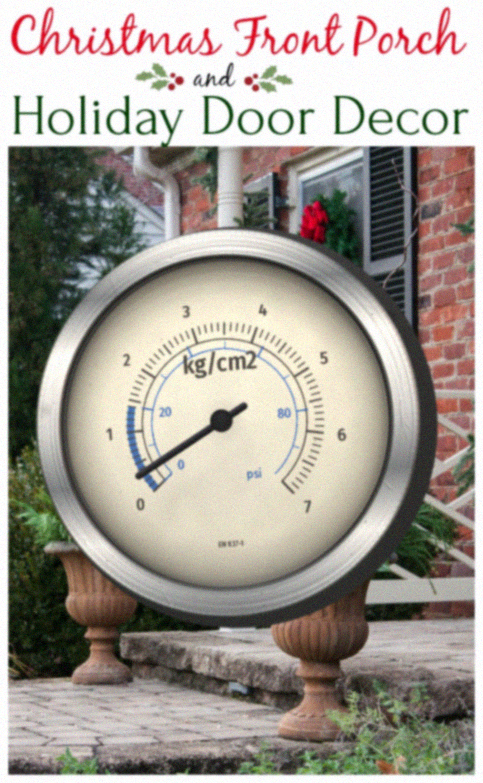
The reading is 0.3kg/cm²
